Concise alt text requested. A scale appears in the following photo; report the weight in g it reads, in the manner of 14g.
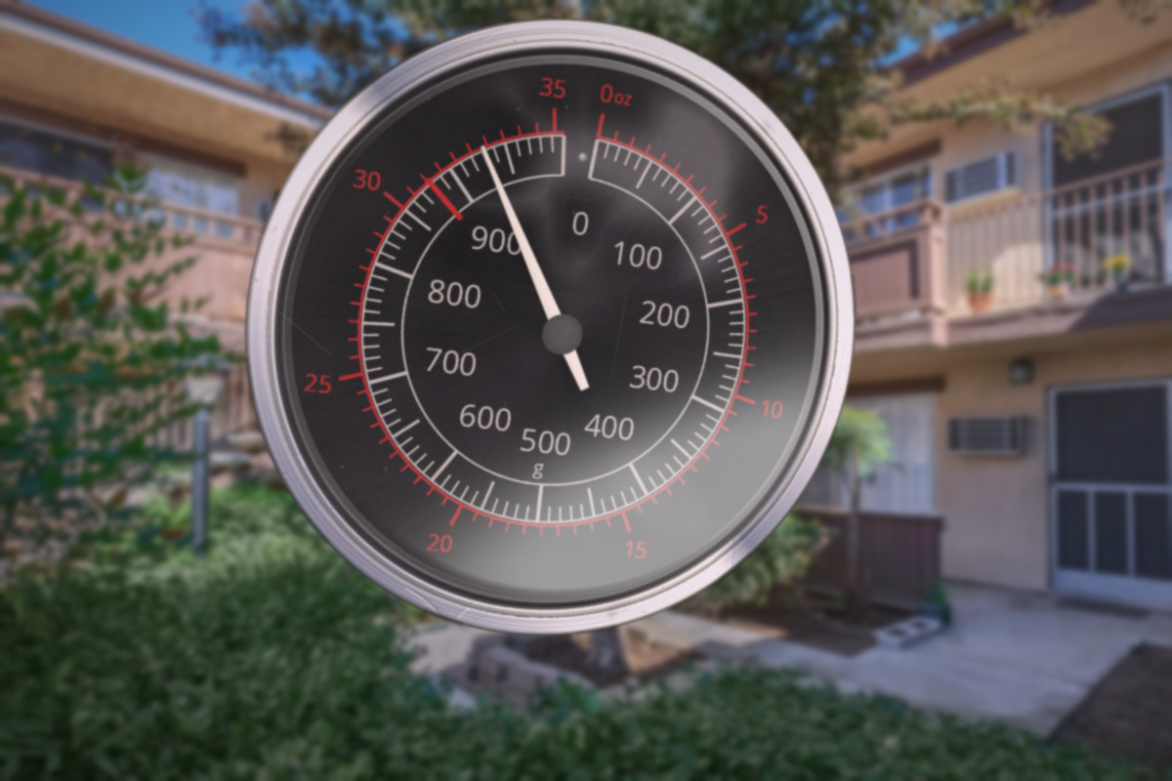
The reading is 930g
